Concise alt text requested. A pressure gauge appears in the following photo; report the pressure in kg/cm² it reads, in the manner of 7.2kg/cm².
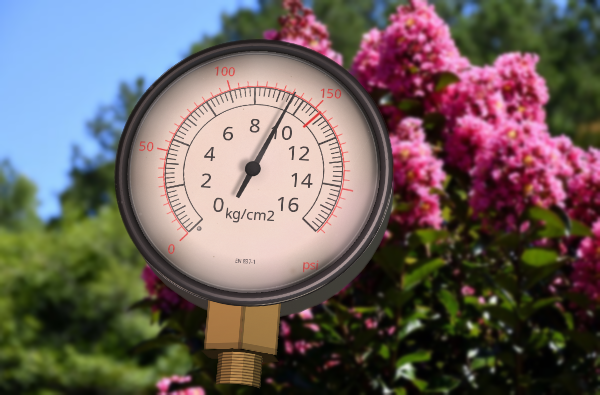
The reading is 9.6kg/cm²
